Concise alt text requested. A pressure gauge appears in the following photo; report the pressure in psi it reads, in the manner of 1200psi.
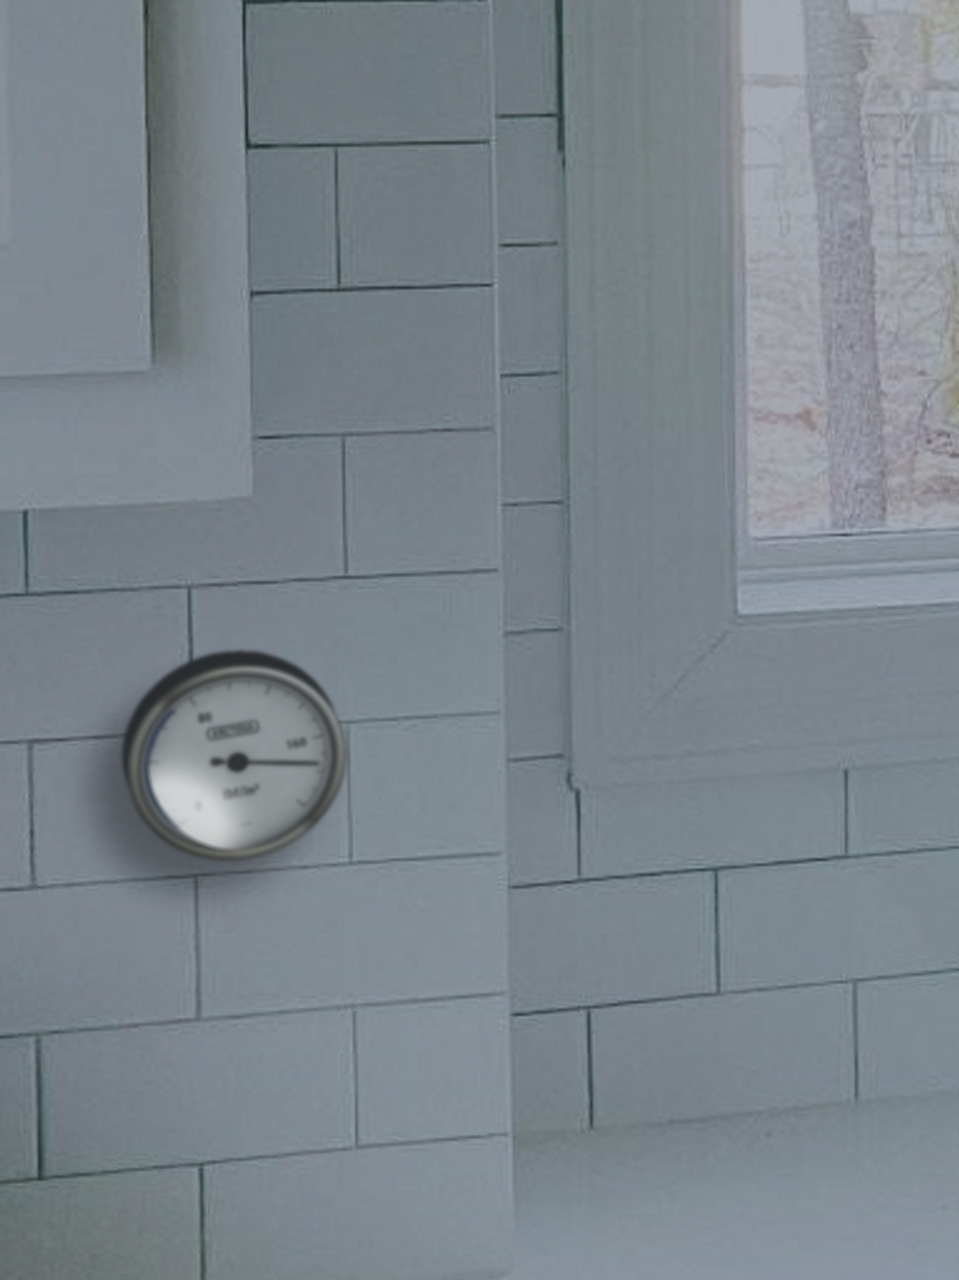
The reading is 175psi
